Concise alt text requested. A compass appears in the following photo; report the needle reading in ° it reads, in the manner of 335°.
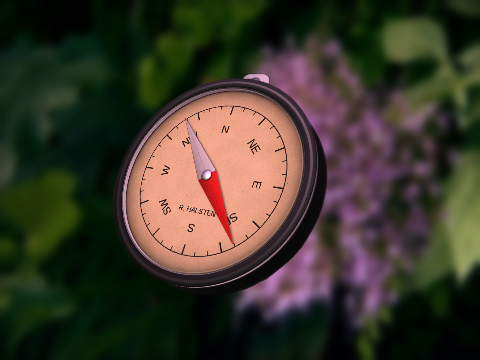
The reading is 140°
